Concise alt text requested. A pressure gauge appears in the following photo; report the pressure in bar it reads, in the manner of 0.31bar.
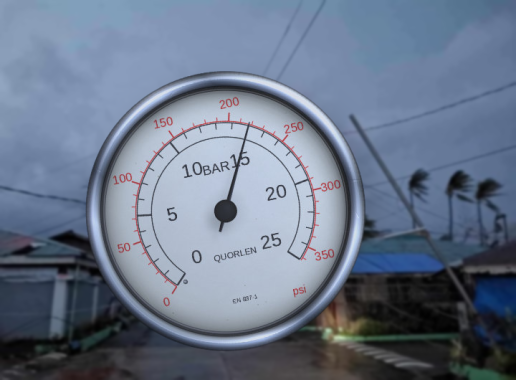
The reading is 15bar
